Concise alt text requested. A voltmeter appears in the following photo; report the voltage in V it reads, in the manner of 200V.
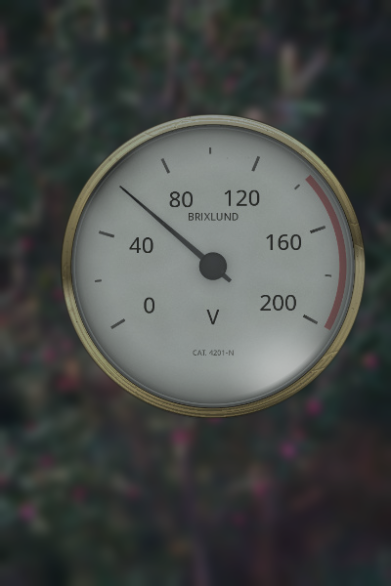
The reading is 60V
